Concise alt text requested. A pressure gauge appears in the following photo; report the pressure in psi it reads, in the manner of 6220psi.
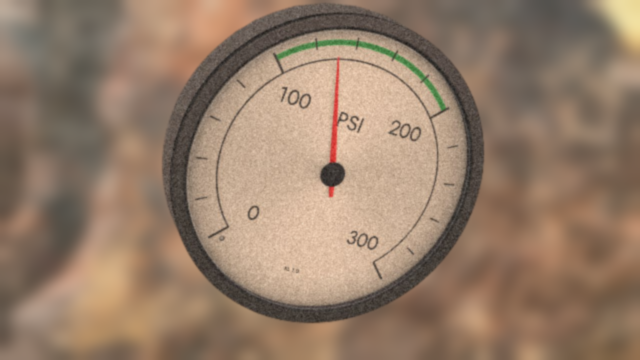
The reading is 130psi
